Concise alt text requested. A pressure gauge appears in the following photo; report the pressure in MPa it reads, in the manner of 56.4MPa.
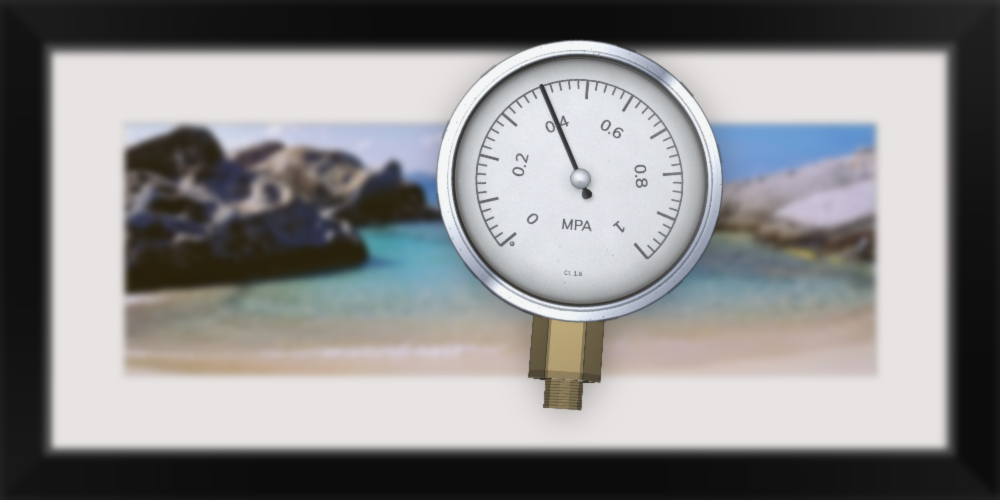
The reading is 0.4MPa
